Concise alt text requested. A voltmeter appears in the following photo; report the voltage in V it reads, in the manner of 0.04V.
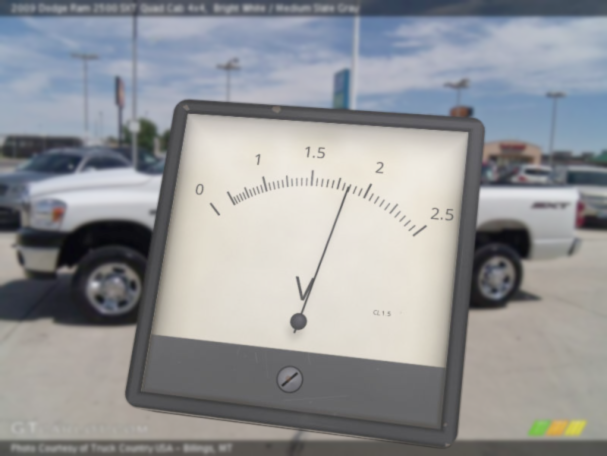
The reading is 1.85V
